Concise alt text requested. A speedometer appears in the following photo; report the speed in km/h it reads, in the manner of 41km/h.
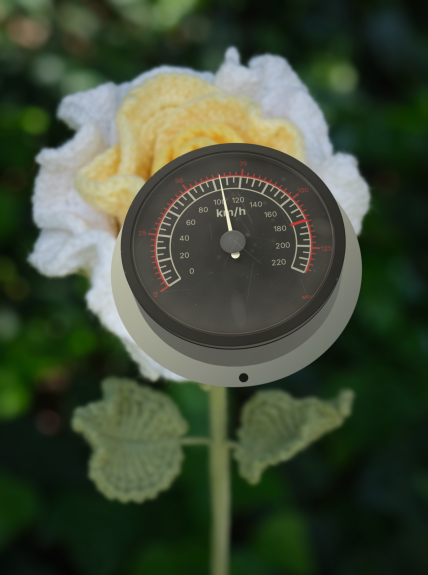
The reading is 105km/h
